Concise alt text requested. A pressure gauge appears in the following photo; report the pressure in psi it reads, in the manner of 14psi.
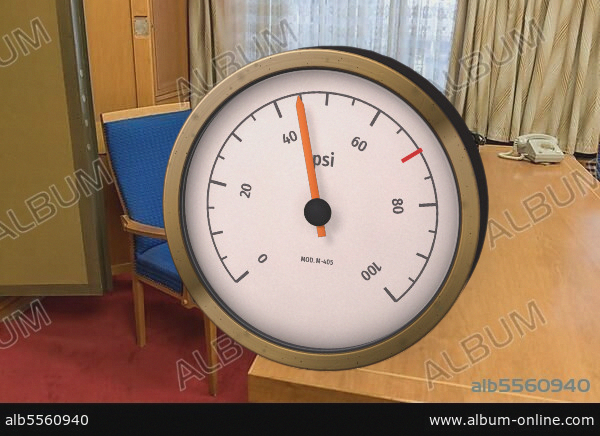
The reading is 45psi
